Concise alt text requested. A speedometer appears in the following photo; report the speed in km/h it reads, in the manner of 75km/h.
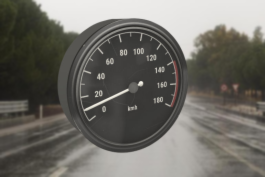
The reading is 10km/h
